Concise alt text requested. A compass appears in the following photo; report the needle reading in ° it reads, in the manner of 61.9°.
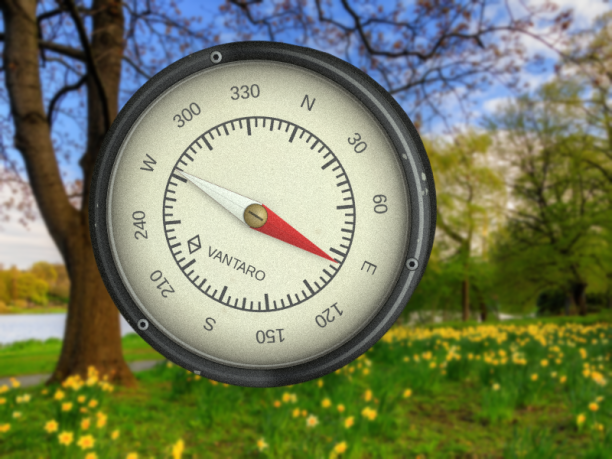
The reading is 95°
